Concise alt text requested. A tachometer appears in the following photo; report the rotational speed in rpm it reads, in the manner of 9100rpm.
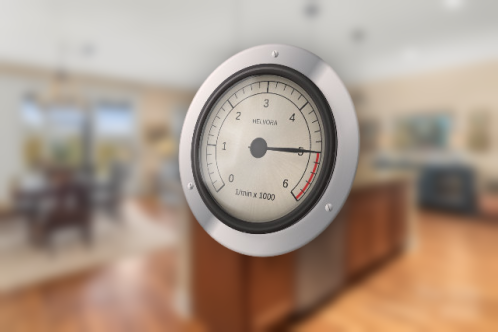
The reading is 5000rpm
